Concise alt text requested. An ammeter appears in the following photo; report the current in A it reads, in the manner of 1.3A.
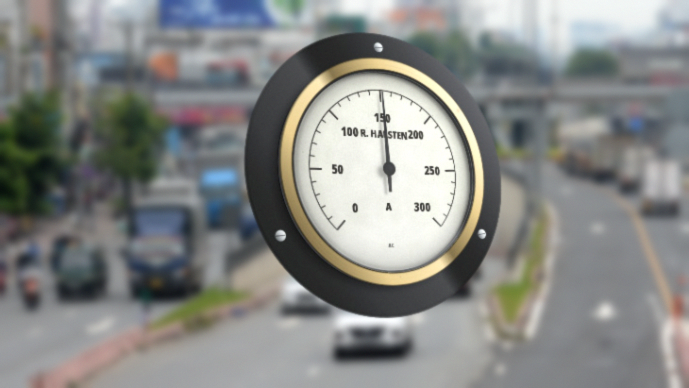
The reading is 150A
